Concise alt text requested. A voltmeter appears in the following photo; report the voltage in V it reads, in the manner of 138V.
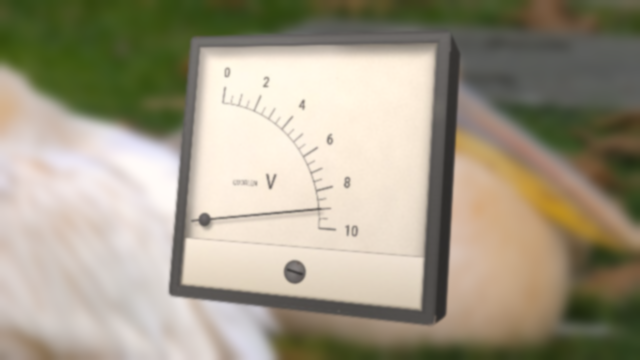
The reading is 9V
